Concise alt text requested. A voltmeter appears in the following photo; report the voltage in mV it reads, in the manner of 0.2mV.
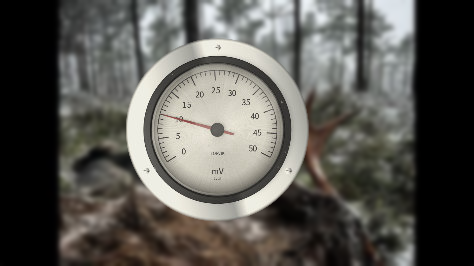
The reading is 10mV
